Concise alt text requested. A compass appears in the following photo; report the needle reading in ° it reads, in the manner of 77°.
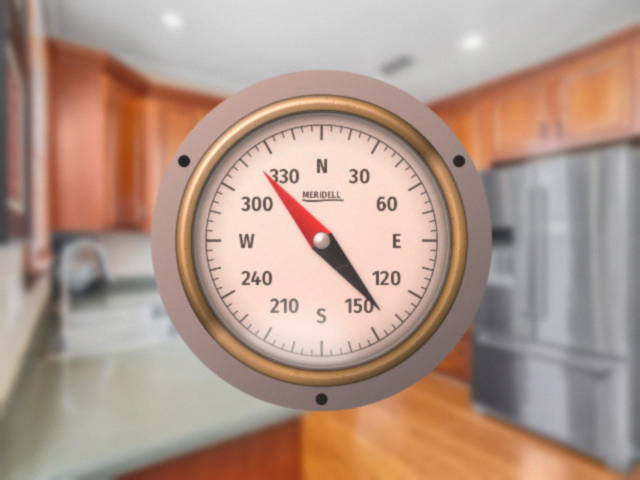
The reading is 320°
